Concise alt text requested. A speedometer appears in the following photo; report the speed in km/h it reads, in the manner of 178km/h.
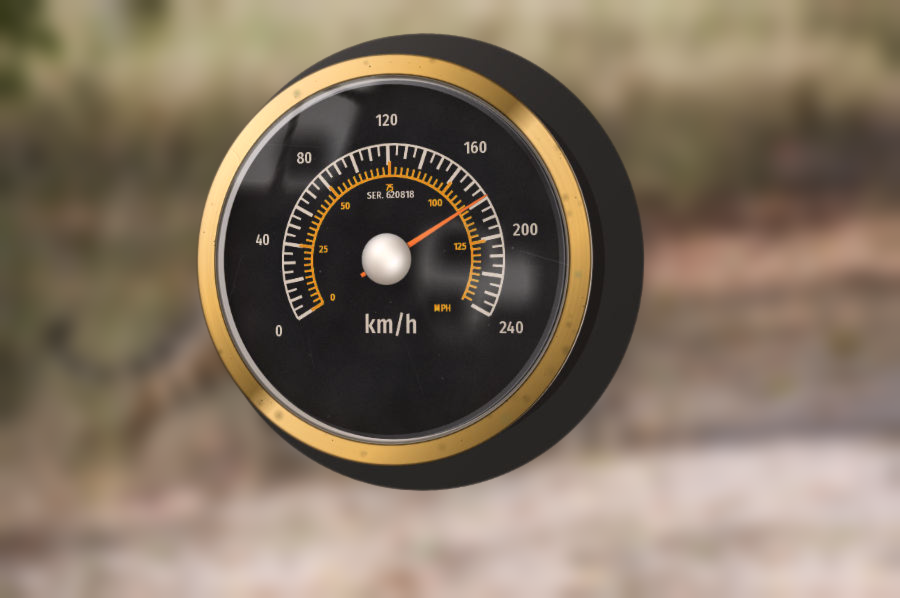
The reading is 180km/h
